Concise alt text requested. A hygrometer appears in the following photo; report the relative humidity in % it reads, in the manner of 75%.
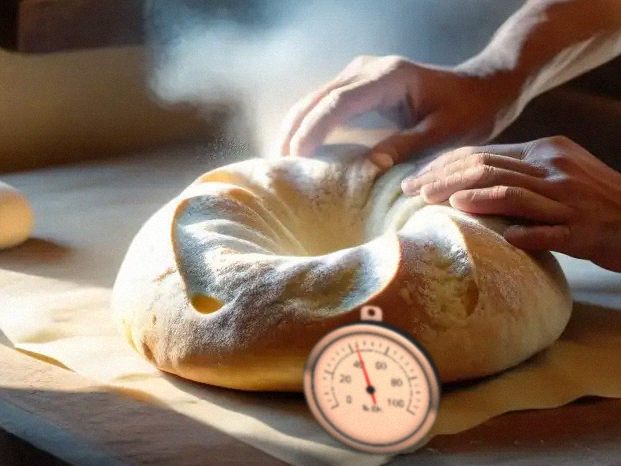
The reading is 44%
